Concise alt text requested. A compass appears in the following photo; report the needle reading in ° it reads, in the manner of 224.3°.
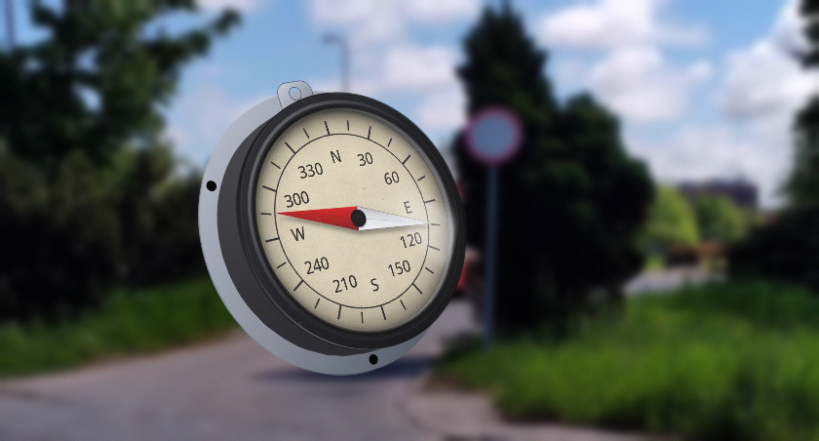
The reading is 285°
